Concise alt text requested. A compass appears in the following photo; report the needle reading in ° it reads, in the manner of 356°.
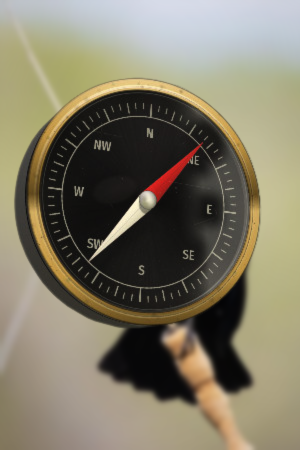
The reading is 40°
